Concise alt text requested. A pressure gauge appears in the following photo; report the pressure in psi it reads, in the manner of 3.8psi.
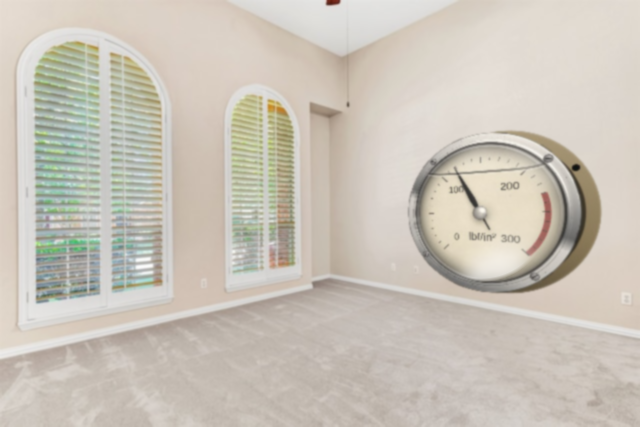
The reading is 120psi
